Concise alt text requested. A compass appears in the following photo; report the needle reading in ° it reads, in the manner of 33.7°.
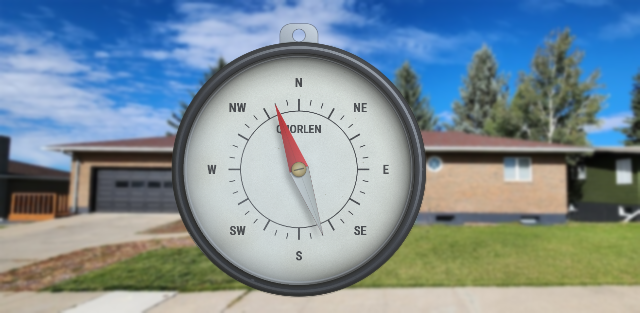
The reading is 340°
